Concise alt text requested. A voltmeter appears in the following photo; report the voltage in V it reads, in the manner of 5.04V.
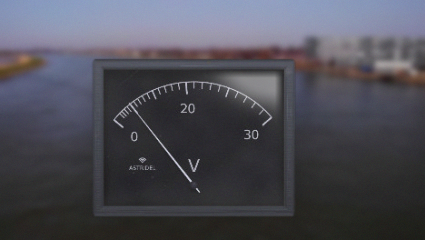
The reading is 10V
